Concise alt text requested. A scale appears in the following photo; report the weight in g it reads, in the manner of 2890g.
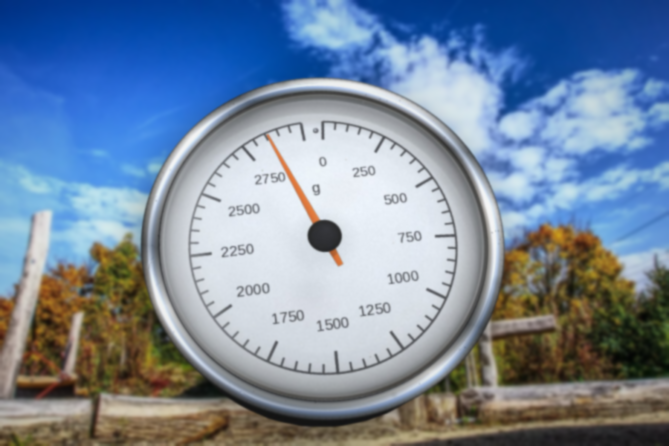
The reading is 2850g
